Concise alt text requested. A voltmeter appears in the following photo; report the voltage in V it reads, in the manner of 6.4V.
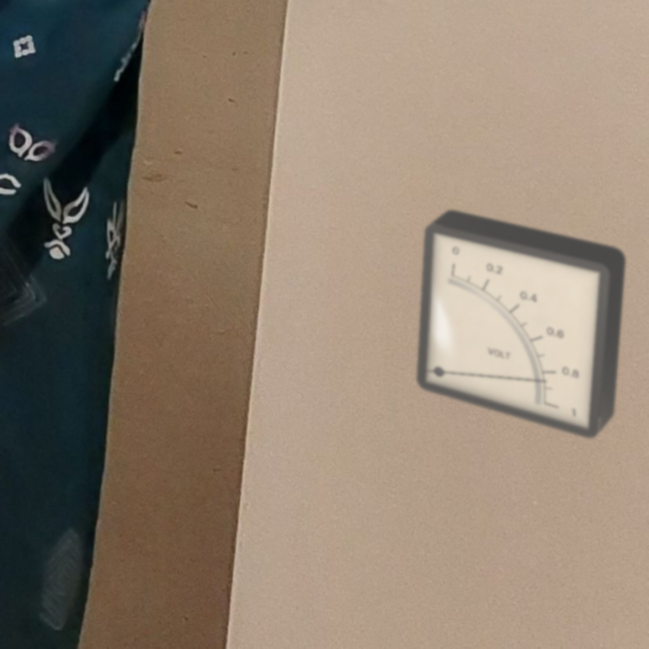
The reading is 0.85V
